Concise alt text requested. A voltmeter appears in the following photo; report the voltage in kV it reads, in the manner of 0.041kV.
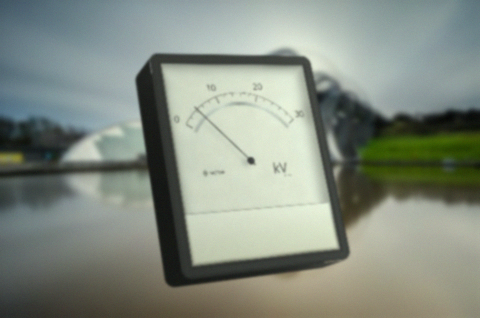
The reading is 4kV
